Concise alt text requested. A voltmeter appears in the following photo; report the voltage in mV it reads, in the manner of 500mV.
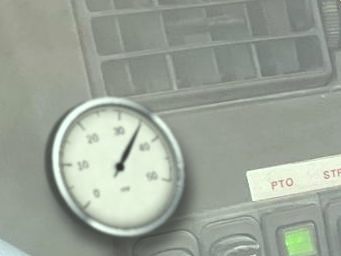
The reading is 35mV
